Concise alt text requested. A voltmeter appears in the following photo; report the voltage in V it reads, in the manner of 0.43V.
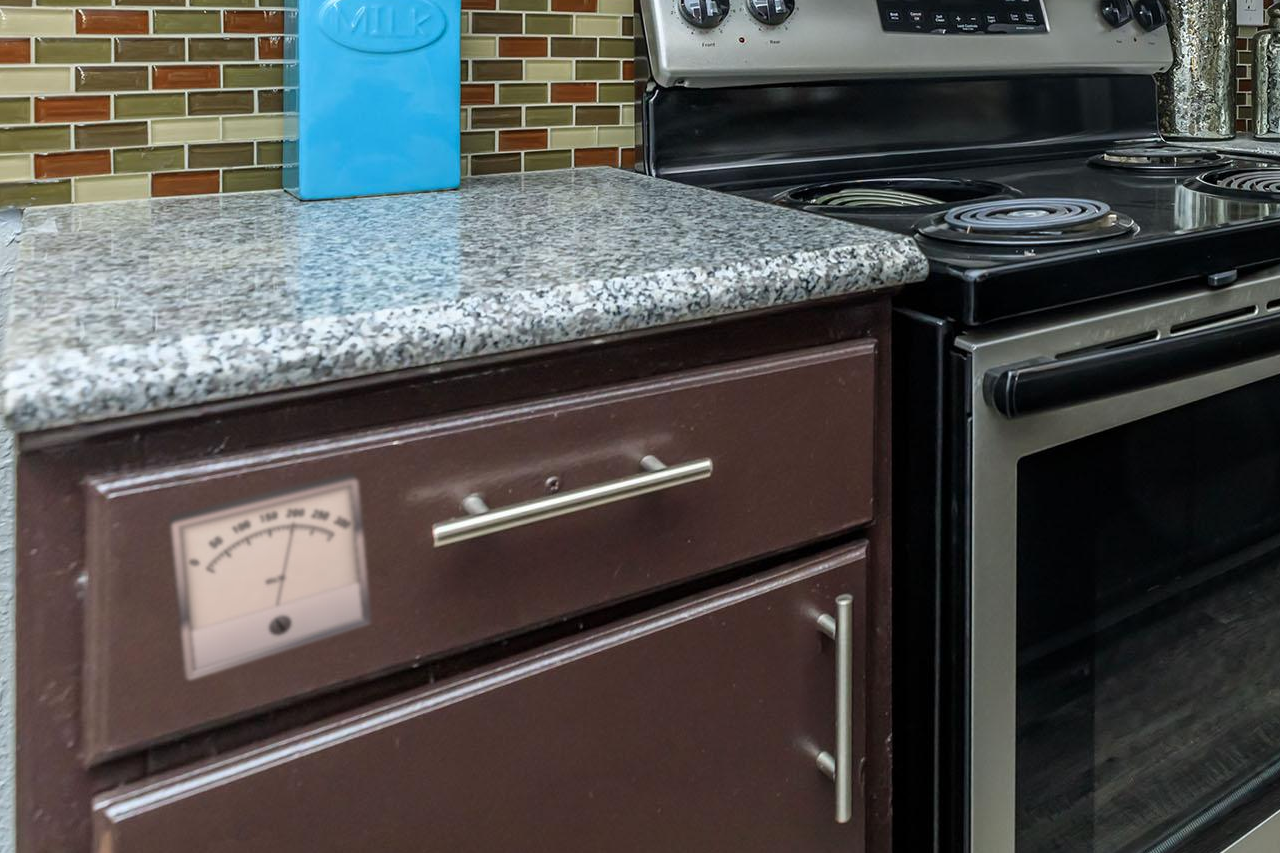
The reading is 200V
